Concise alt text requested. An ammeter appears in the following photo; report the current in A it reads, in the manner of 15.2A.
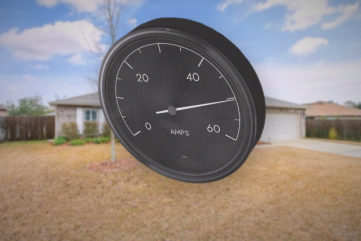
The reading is 50A
